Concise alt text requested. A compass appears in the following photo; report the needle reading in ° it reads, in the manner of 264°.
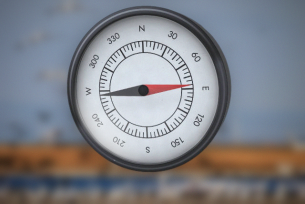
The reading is 85°
